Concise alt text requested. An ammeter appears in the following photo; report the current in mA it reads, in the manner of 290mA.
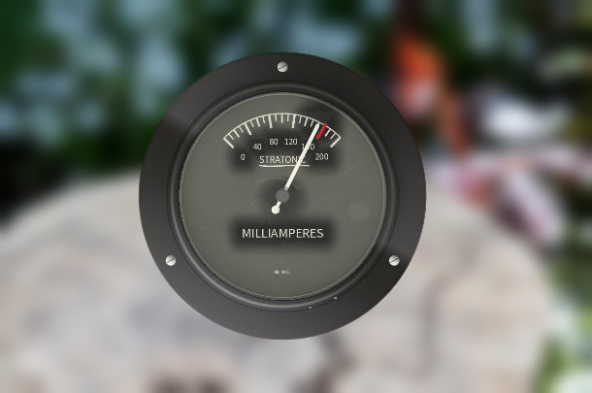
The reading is 160mA
